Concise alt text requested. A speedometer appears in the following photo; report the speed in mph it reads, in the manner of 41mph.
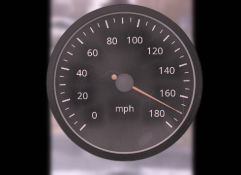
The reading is 170mph
